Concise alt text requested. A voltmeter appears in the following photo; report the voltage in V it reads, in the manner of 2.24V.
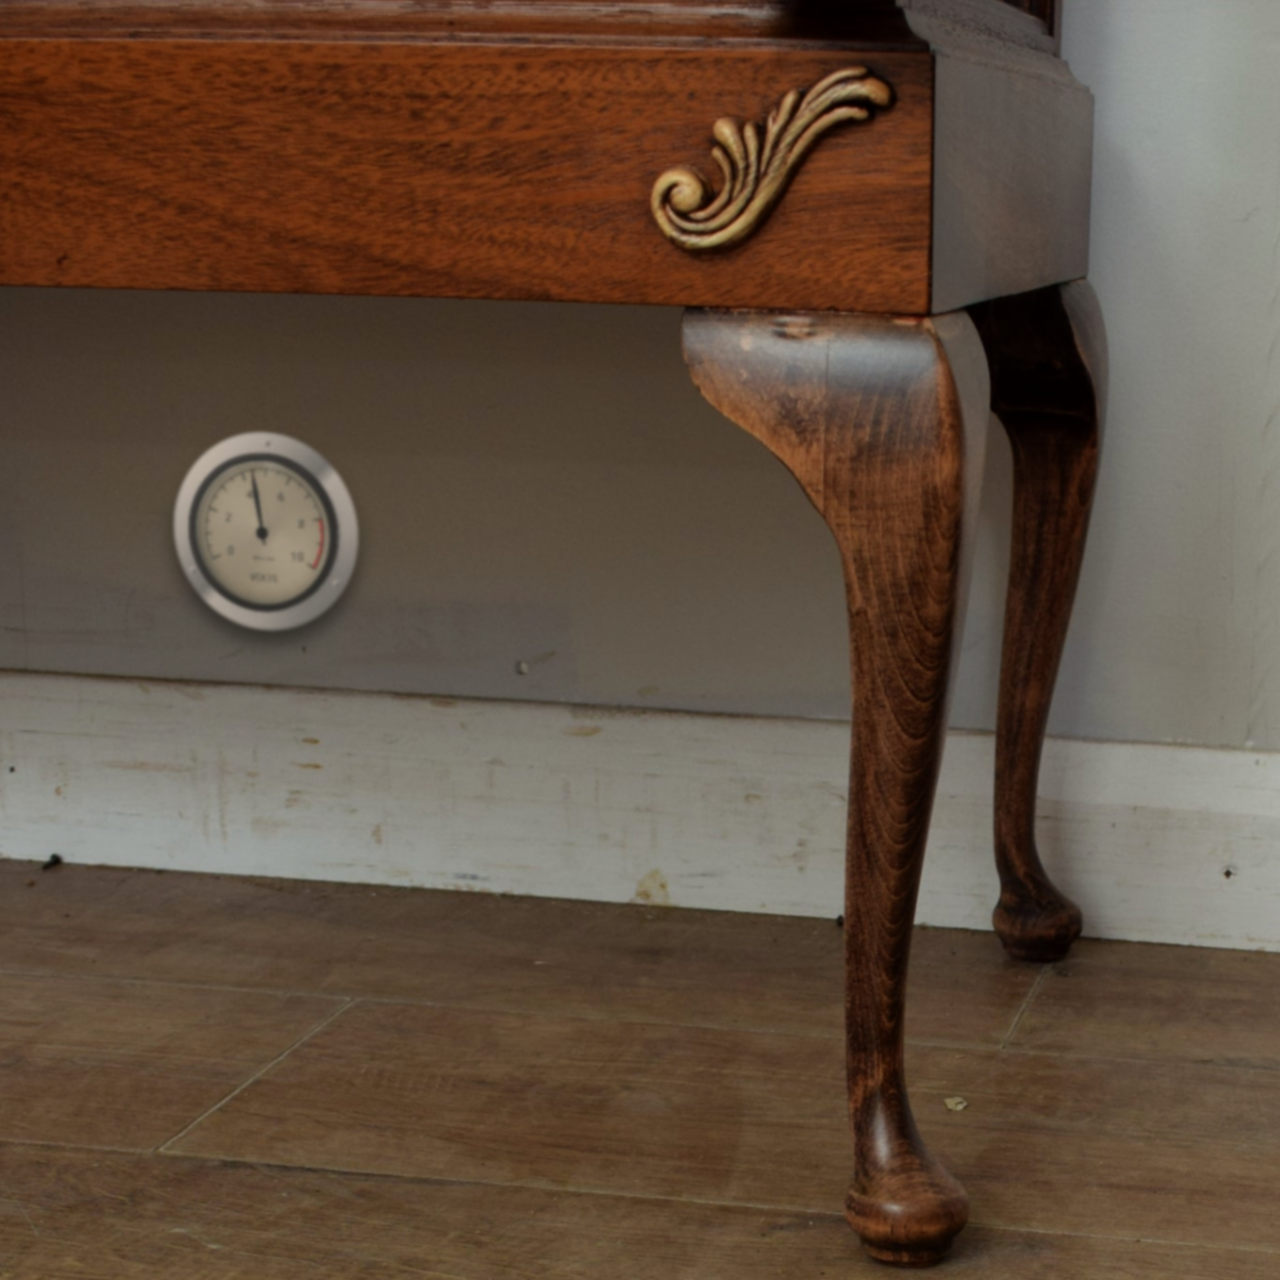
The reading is 4.5V
